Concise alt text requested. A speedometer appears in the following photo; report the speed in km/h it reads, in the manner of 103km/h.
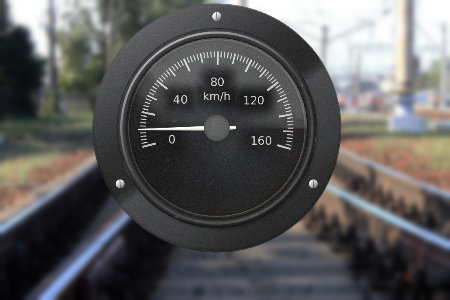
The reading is 10km/h
